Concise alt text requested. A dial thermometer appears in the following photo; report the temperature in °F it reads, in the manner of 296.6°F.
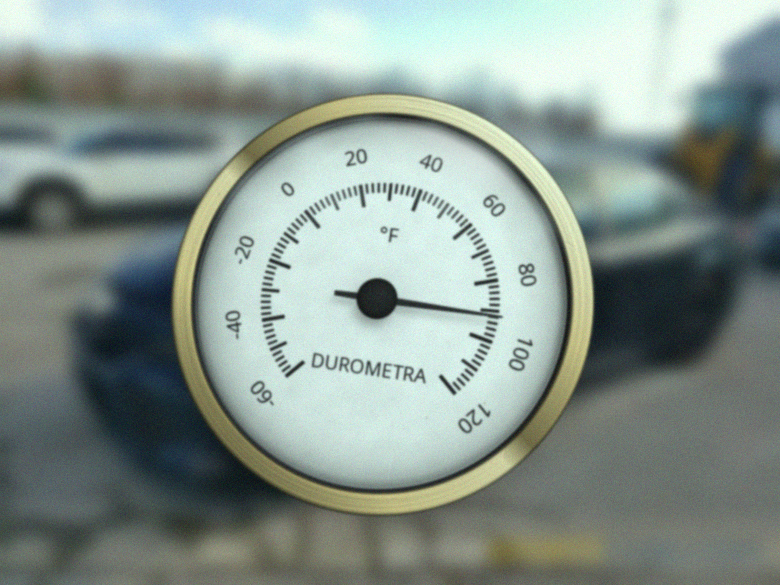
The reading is 92°F
